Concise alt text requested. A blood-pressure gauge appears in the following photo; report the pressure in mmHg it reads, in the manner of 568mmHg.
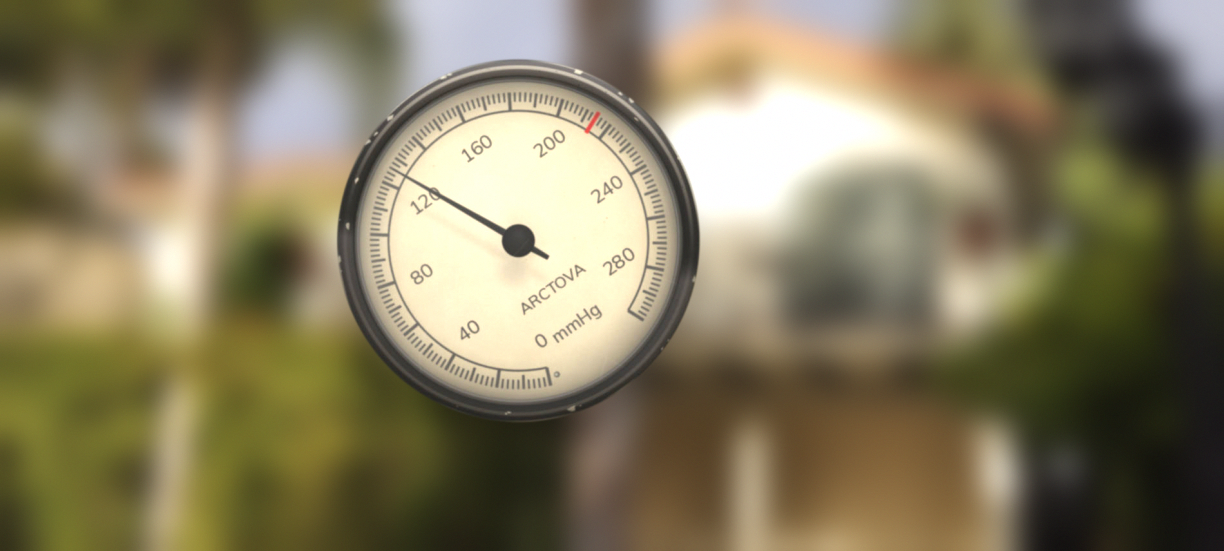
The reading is 126mmHg
